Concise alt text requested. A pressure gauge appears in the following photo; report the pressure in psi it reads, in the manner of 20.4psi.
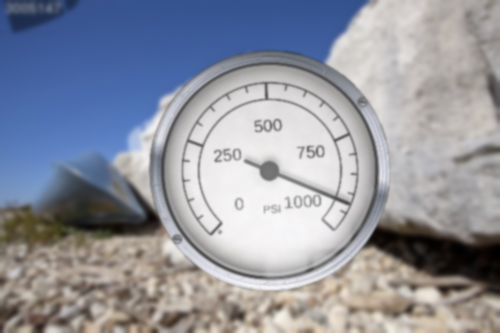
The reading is 925psi
